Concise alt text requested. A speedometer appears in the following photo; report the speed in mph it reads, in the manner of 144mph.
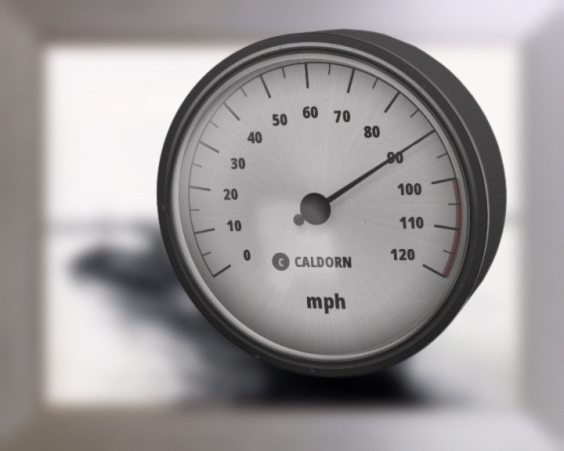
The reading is 90mph
